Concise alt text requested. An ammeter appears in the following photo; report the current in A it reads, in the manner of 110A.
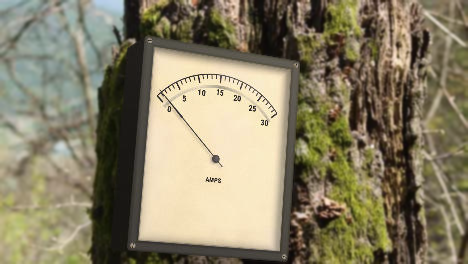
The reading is 1A
